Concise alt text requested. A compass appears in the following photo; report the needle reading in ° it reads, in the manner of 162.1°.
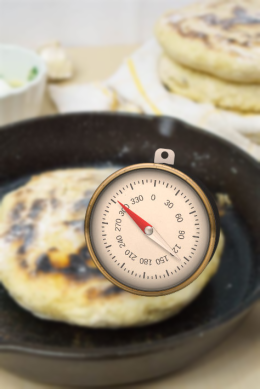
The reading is 305°
